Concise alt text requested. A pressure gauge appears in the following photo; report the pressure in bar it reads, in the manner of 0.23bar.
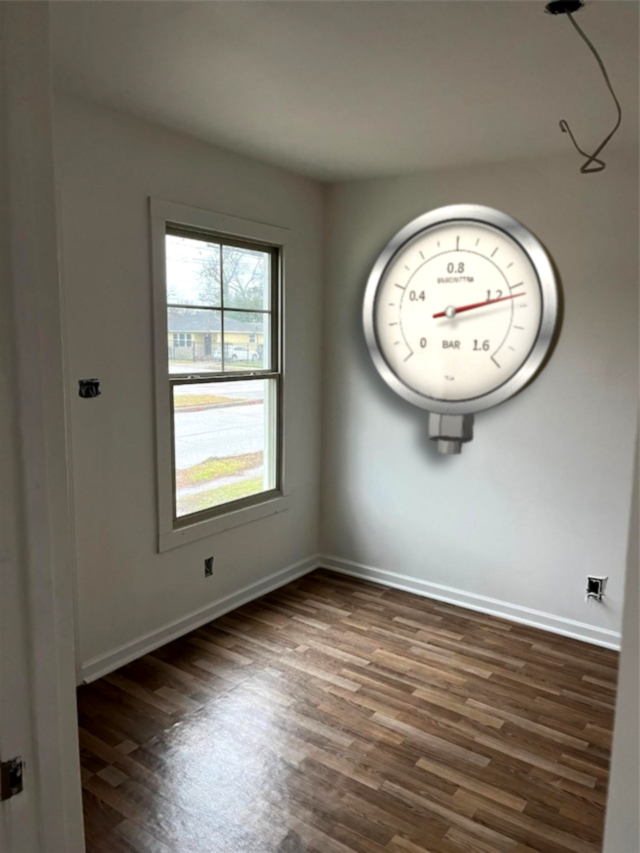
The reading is 1.25bar
